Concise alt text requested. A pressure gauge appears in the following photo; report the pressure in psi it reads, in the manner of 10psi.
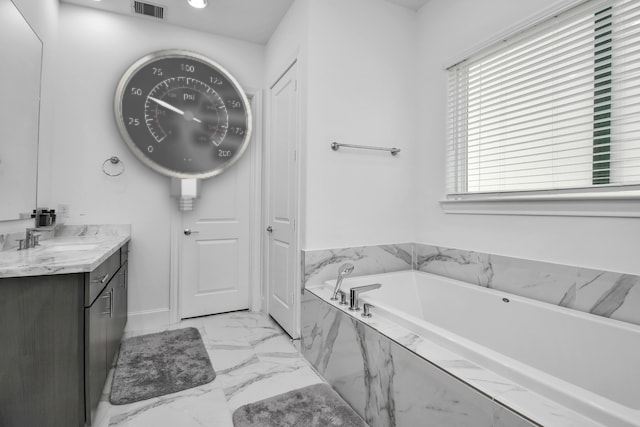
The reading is 50psi
